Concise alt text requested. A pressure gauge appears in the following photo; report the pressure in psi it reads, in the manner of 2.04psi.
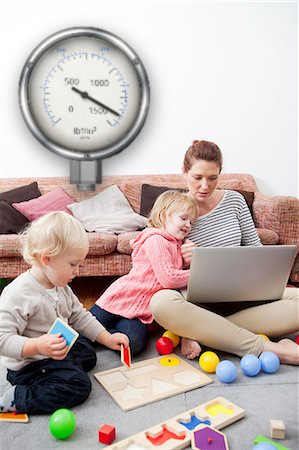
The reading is 1400psi
